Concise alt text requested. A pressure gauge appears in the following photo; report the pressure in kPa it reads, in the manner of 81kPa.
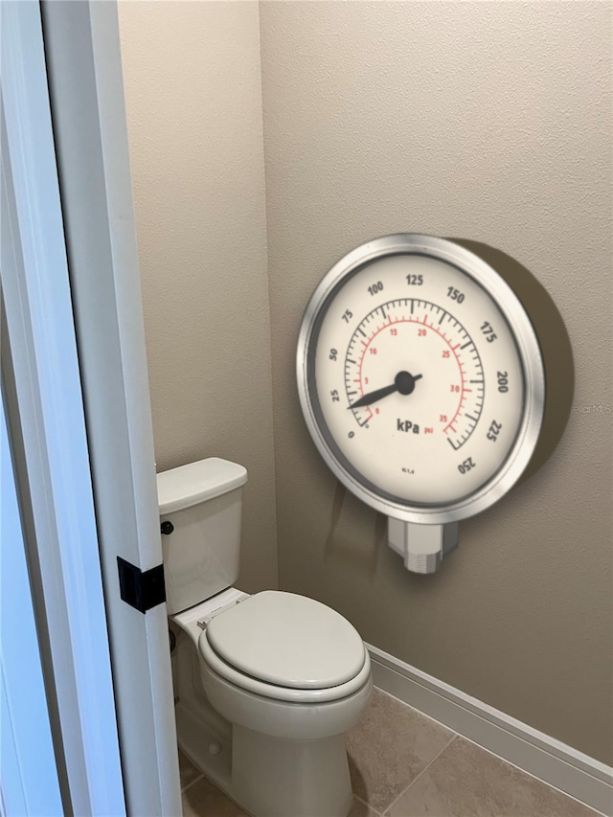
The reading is 15kPa
